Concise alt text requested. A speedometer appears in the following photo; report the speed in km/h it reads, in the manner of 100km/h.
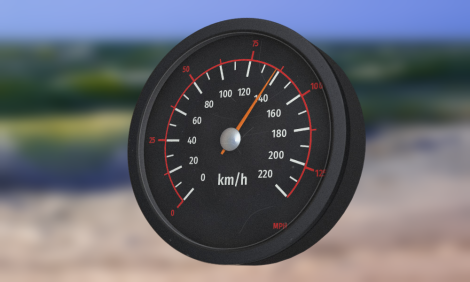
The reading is 140km/h
